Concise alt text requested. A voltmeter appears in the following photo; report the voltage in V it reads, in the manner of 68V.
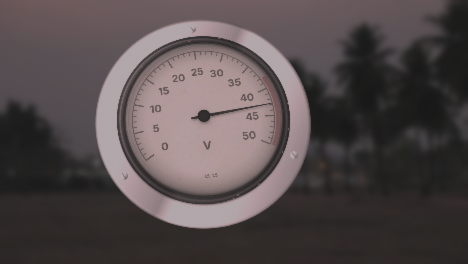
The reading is 43V
